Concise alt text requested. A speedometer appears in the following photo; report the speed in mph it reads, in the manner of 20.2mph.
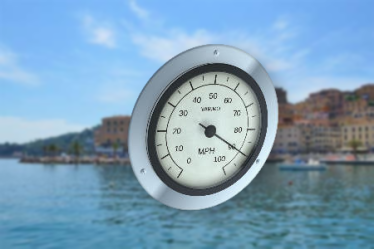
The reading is 90mph
